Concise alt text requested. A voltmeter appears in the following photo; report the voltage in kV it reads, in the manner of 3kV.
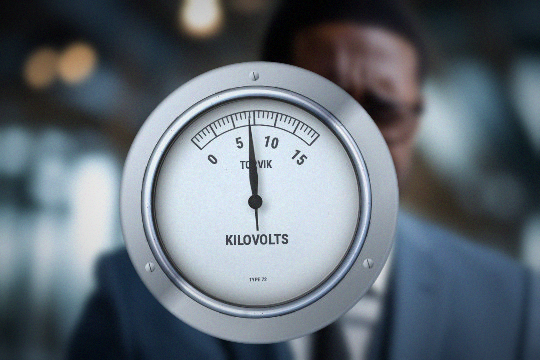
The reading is 7kV
